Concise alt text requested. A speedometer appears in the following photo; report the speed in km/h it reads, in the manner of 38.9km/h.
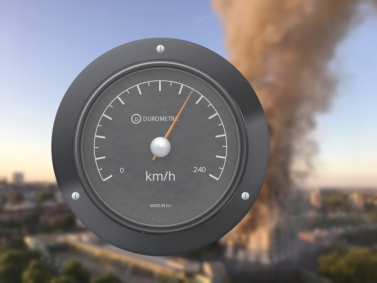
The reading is 150km/h
